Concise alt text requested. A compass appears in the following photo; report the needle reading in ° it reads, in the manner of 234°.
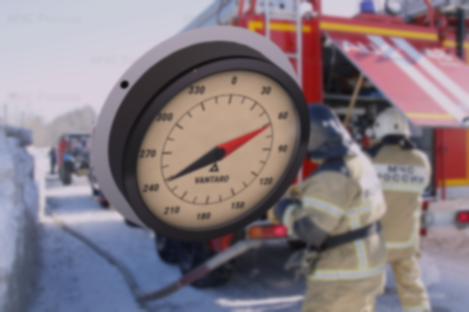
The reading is 60°
